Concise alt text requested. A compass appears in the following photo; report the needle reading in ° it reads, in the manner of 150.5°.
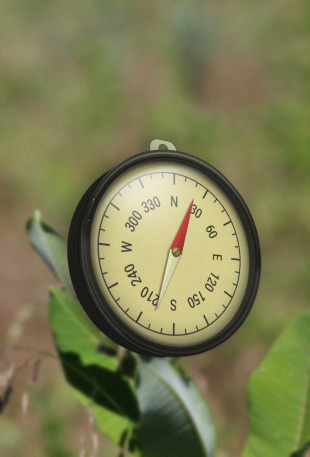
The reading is 20°
